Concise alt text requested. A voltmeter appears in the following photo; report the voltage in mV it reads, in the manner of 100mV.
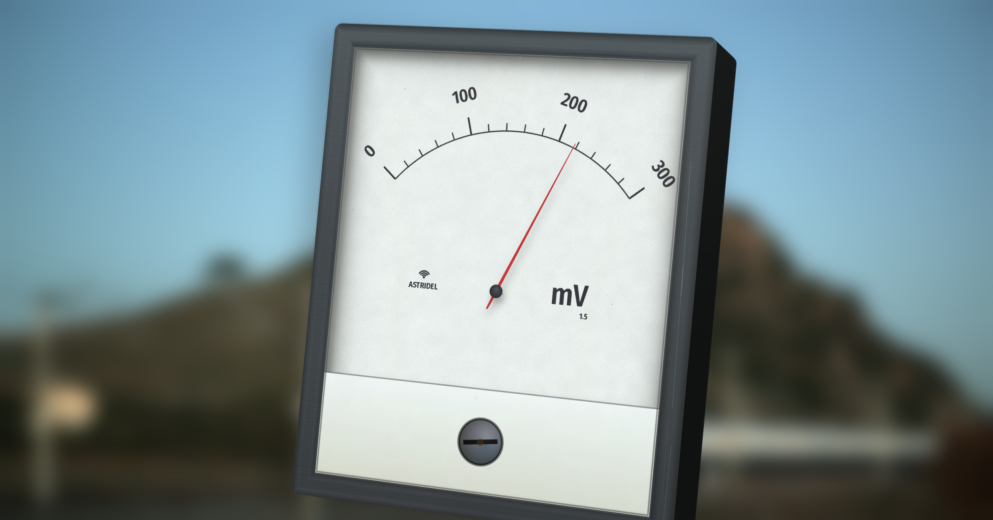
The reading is 220mV
